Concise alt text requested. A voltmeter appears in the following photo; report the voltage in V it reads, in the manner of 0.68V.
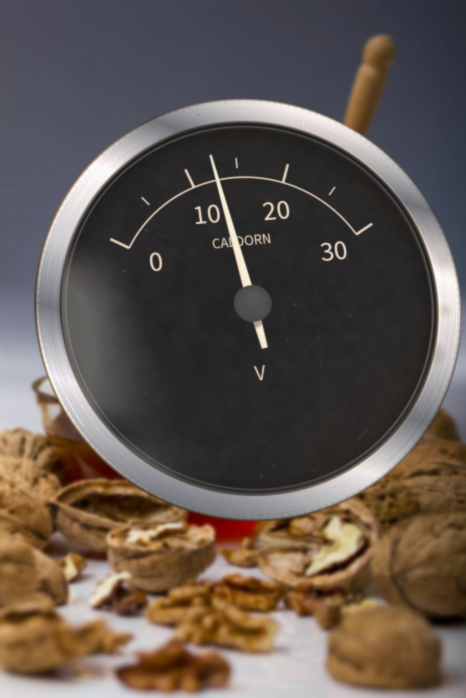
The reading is 12.5V
